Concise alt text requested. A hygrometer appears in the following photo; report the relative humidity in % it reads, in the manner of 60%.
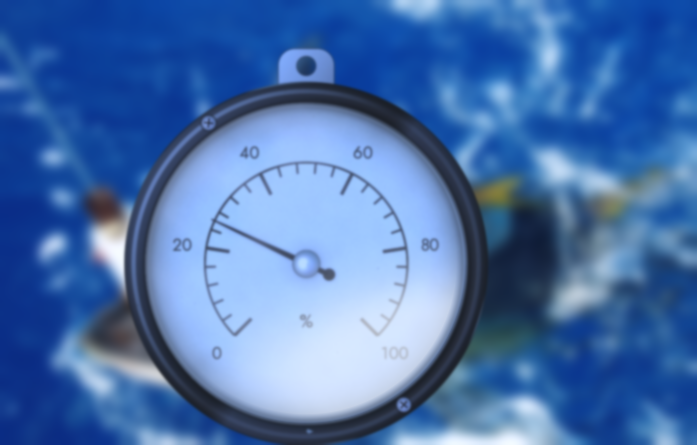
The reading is 26%
